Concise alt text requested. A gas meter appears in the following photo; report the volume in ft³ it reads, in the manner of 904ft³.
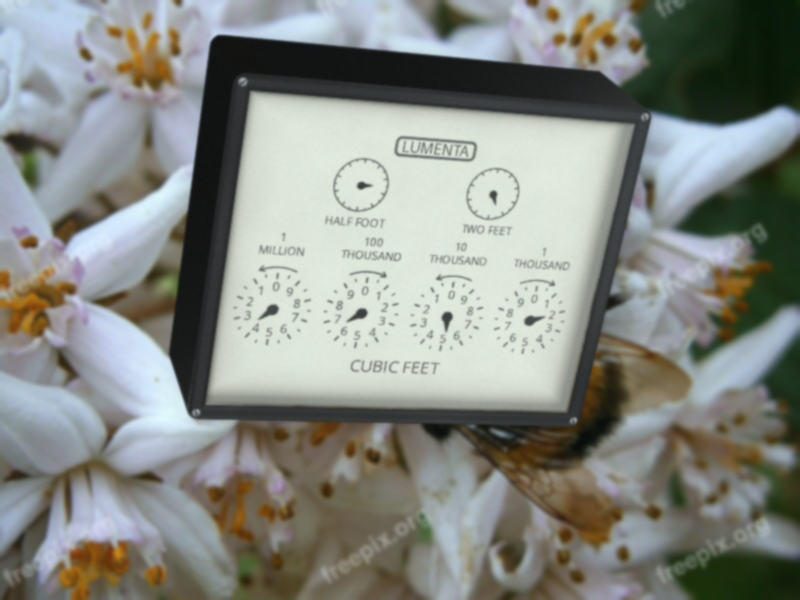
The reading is 365200ft³
